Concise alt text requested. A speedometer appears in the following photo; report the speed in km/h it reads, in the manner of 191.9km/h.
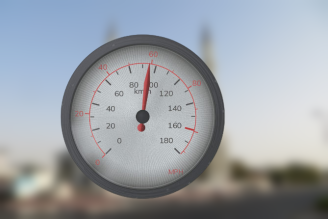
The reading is 95km/h
